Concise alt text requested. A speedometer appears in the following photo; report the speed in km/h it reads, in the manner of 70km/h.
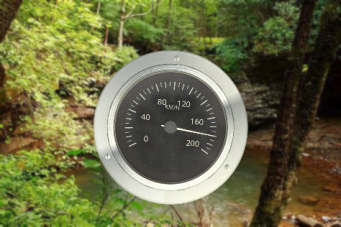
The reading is 180km/h
